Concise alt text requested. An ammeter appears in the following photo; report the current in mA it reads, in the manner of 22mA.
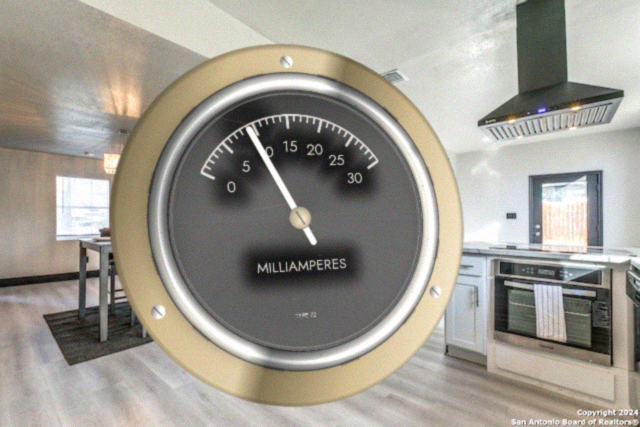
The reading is 9mA
